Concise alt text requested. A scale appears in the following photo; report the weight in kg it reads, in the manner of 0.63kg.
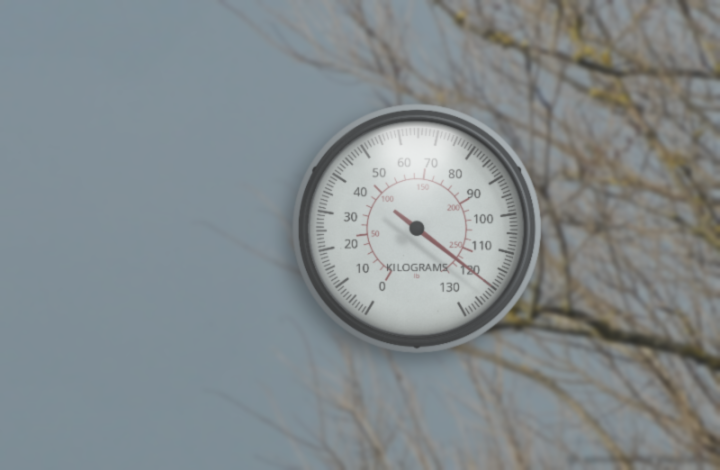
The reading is 120kg
